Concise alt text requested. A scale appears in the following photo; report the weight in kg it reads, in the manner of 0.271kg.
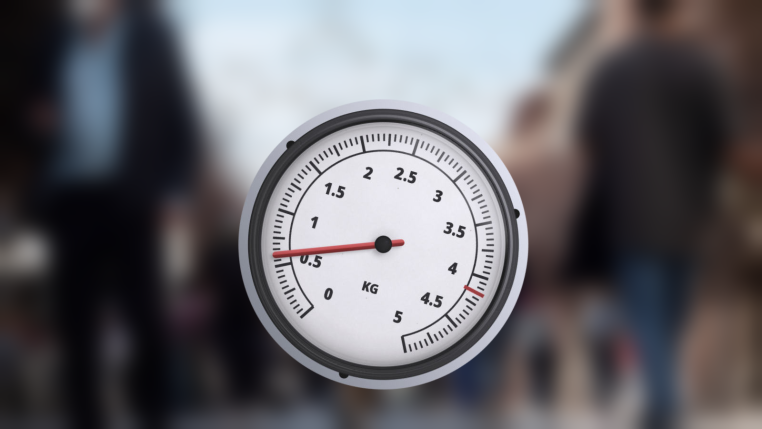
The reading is 0.6kg
